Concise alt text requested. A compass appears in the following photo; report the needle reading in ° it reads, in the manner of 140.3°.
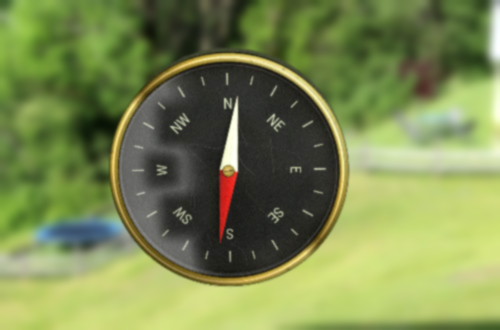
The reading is 187.5°
